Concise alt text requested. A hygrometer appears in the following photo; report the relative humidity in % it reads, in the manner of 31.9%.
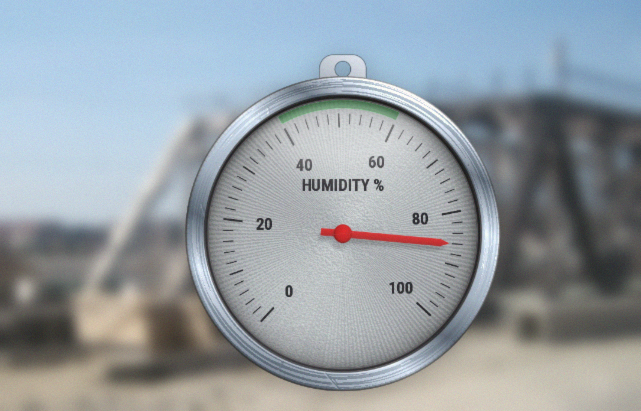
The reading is 86%
